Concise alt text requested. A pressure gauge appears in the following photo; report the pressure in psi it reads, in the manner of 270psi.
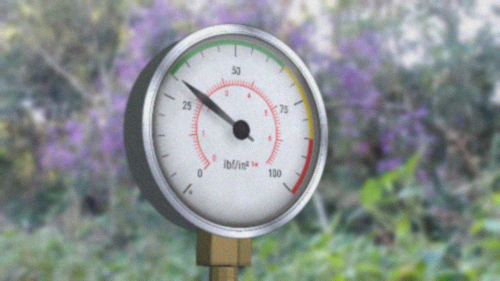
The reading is 30psi
